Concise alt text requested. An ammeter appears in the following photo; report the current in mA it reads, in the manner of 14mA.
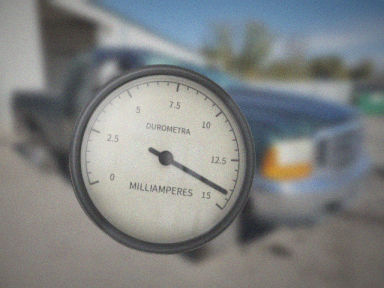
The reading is 14.25mA
